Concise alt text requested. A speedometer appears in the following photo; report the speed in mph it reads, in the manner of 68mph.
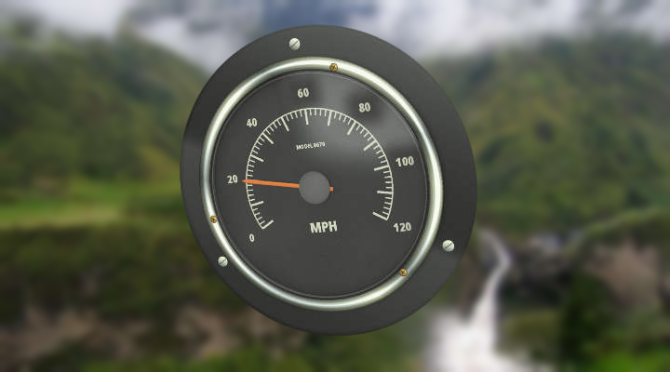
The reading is 20mph
